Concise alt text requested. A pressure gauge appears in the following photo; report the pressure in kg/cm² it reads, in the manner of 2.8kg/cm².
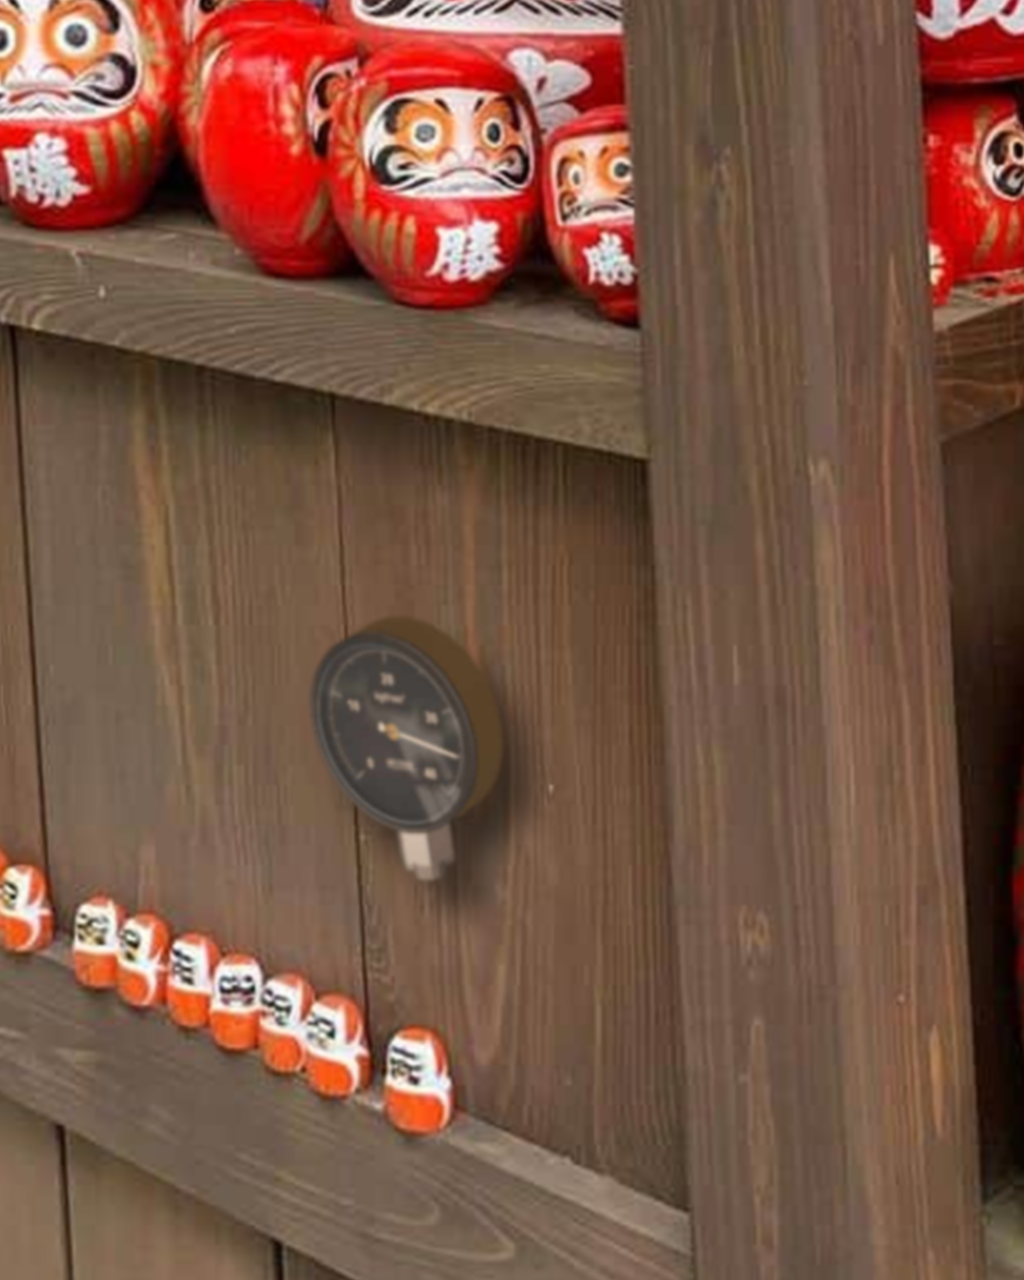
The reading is 35kg/cm²
